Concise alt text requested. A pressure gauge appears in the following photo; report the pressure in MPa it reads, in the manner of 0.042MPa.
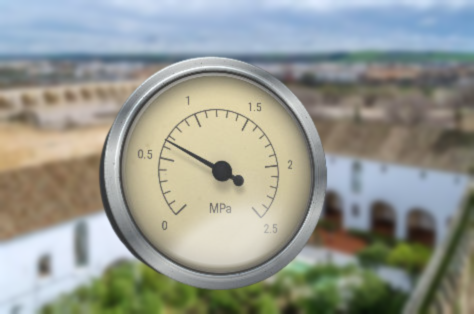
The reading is 0.65MPa
